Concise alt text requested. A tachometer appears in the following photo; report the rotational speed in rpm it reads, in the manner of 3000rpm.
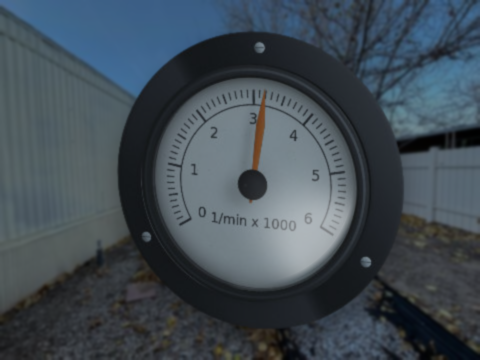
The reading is 3200rpm
